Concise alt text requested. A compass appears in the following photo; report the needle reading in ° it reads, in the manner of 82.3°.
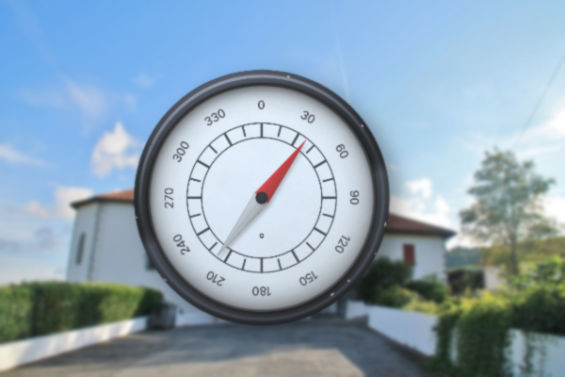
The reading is 37.5°
